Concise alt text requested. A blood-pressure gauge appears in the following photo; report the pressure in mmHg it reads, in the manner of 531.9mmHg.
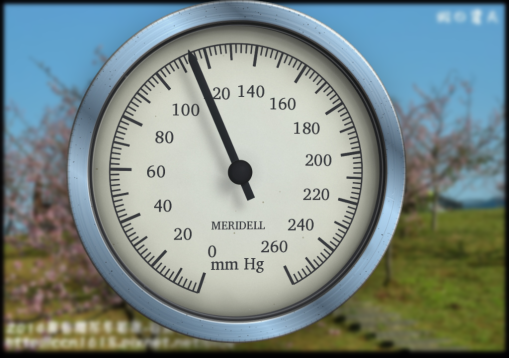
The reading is 114mmHg
